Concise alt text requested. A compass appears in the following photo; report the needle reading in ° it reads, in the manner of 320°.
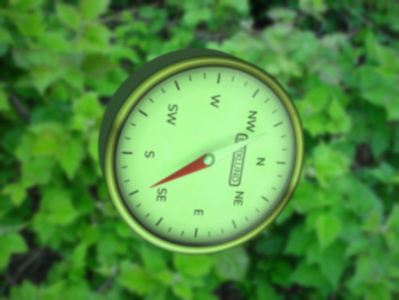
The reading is 150°
